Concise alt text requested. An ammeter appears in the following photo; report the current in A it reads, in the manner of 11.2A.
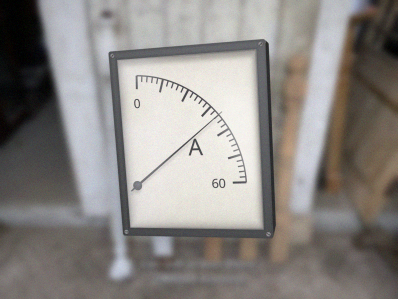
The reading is 34A
